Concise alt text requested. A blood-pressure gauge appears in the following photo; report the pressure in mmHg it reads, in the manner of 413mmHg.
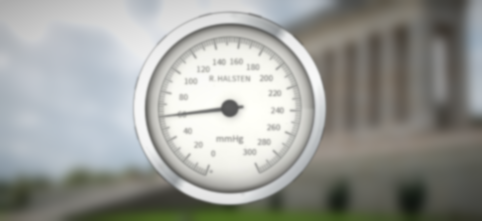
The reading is 60mmHg
